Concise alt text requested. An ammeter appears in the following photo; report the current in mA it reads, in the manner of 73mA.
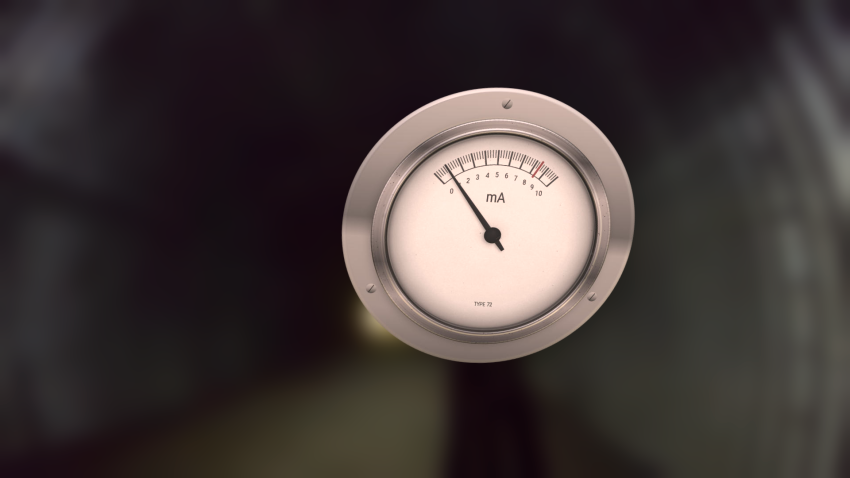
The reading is 1mA
